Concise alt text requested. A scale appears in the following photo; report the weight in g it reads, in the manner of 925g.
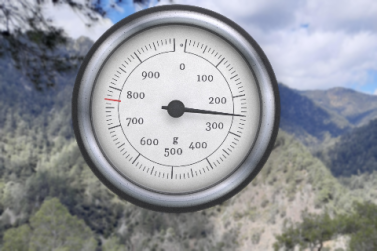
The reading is 250g
